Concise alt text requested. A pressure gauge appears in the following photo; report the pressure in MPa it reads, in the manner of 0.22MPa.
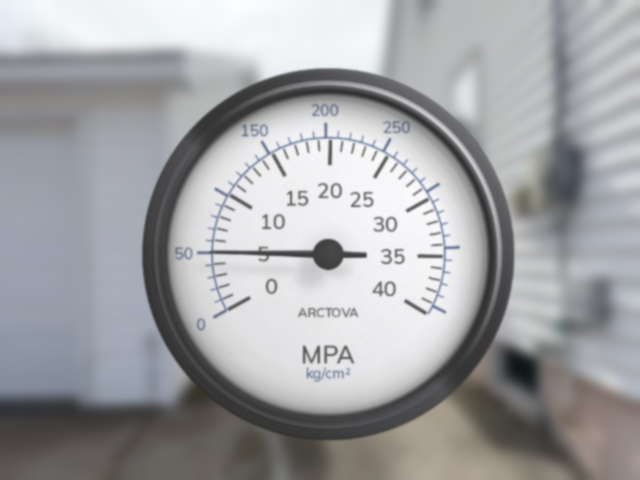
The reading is 5MPa
